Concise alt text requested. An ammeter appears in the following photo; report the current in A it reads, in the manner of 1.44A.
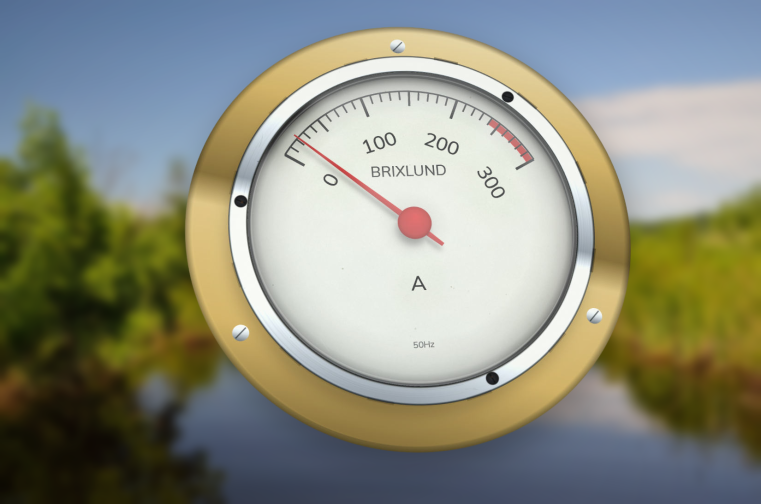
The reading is 20A
